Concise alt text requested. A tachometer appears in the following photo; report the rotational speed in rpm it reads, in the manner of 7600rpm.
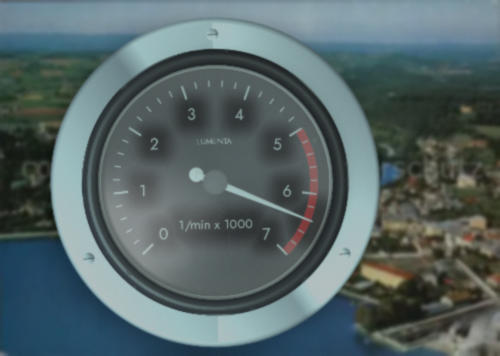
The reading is 6400rpm
